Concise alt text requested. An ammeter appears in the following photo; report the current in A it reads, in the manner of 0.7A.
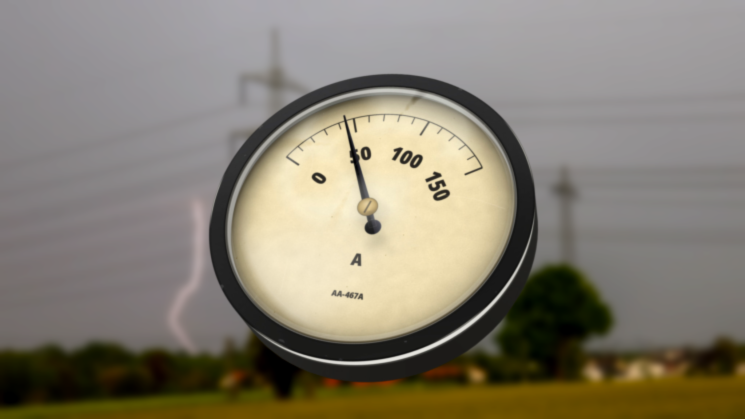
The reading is 45A
